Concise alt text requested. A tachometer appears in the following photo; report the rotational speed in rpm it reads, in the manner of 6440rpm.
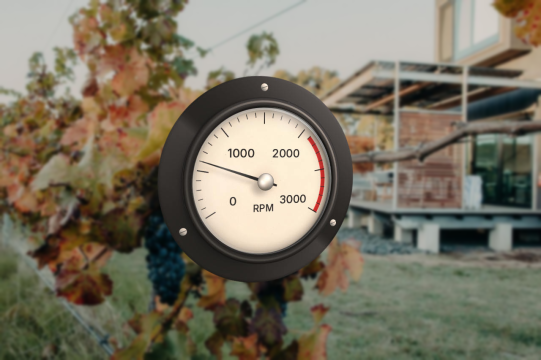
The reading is 600rpm
